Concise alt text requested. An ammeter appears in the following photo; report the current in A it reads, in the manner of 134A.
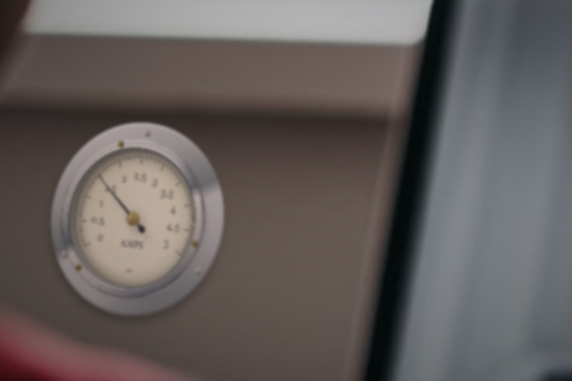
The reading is 1.5A
